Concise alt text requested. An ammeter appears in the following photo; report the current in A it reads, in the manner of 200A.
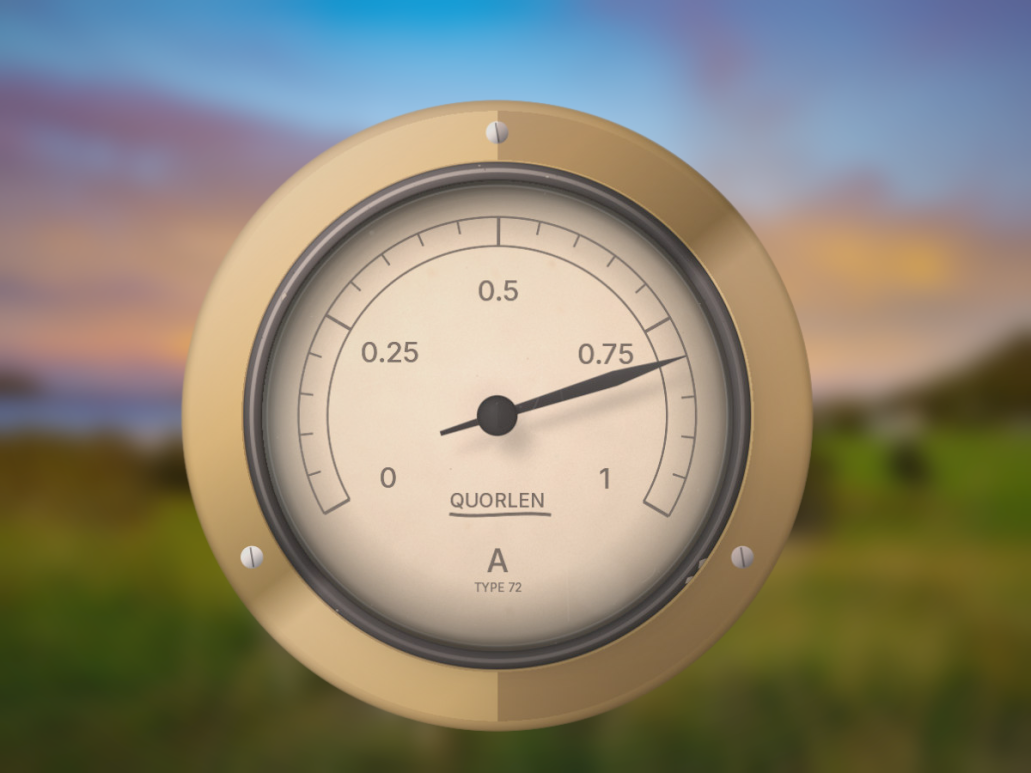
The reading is 0.8A
